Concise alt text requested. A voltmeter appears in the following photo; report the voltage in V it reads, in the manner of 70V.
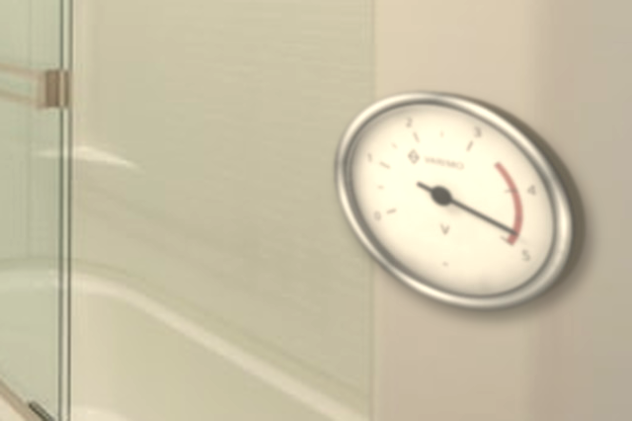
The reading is 4.75V
